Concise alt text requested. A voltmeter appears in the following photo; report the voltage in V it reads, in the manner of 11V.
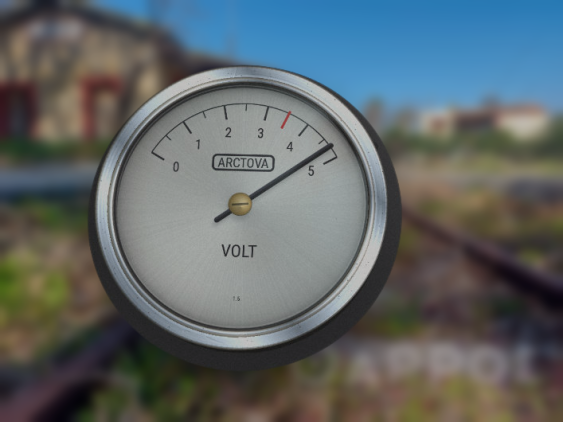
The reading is 4.75V
